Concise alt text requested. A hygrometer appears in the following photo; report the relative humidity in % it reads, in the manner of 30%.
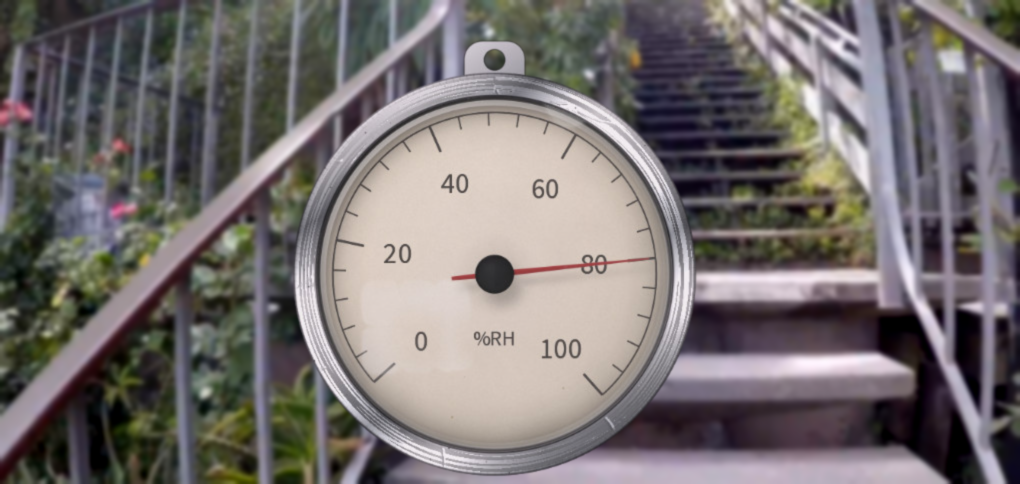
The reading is 80%
